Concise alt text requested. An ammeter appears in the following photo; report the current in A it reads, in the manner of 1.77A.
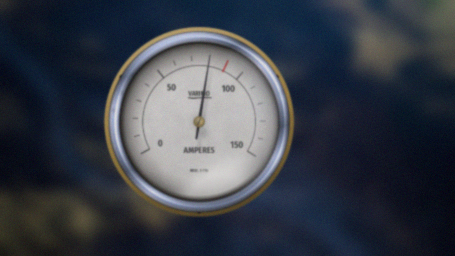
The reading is 80A
